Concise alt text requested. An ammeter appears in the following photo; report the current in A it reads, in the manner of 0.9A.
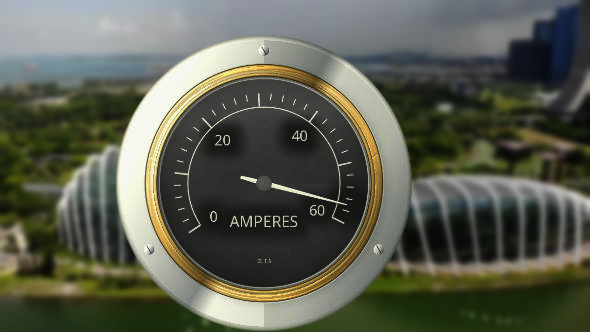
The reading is 57A
